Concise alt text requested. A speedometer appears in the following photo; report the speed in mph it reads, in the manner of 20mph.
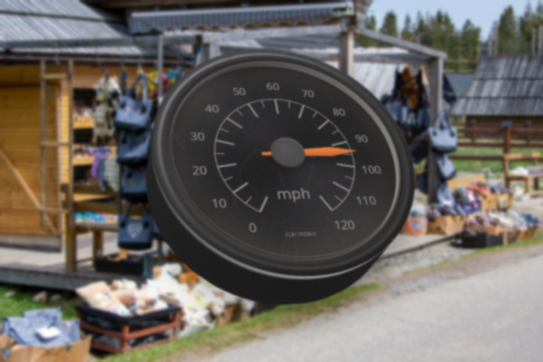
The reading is 95mph
